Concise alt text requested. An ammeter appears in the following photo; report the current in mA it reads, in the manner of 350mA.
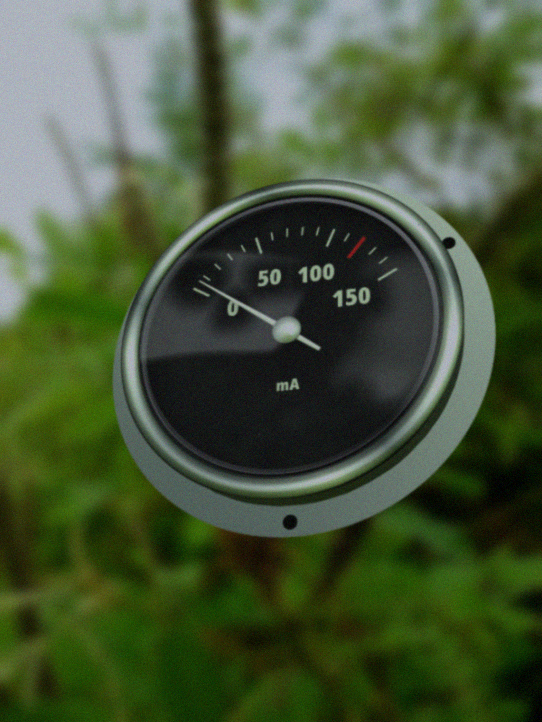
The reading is 5mA
